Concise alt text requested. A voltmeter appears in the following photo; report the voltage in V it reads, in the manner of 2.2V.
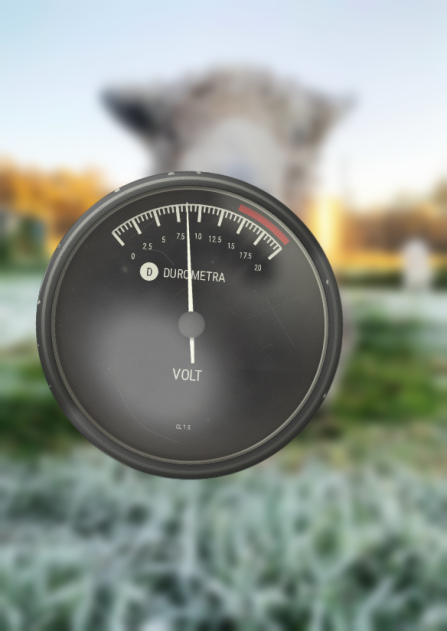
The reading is 8.5V
